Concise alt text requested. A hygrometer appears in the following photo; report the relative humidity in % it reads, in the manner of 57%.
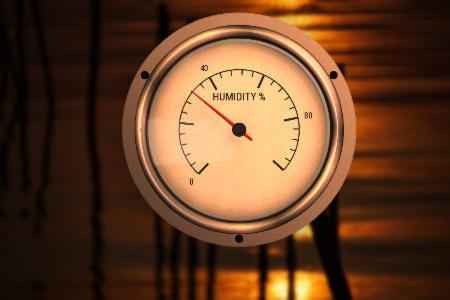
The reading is 32%
